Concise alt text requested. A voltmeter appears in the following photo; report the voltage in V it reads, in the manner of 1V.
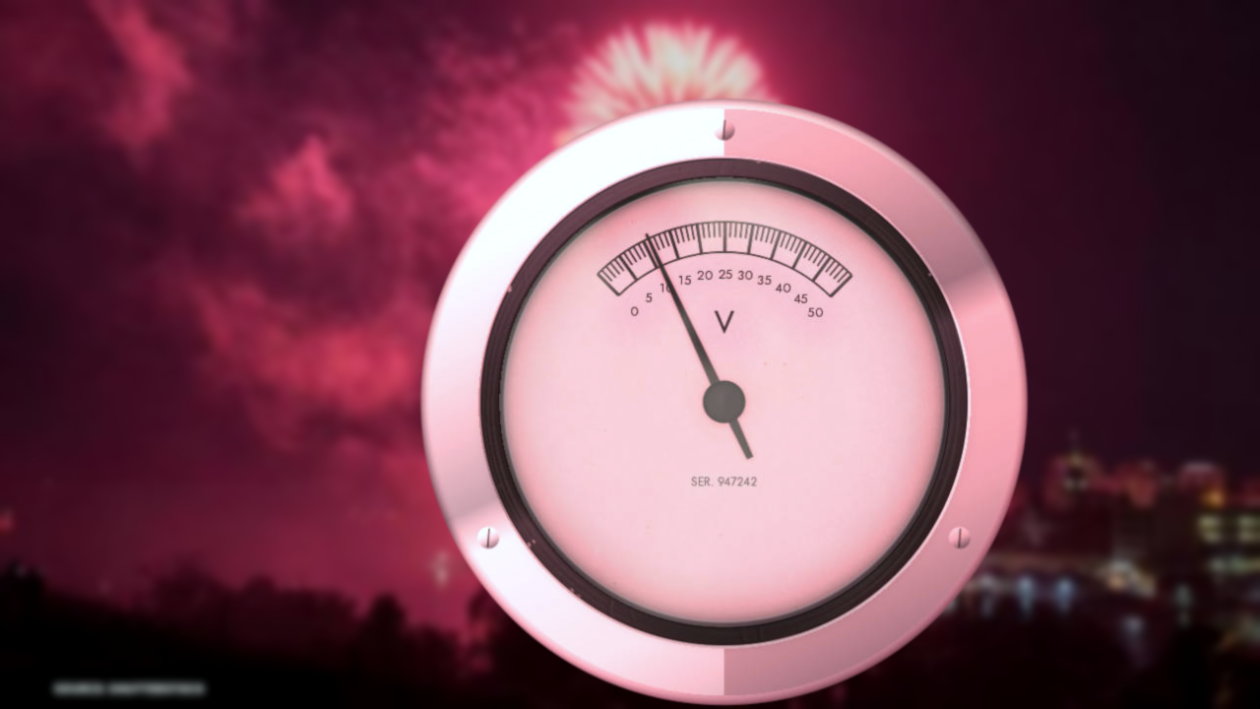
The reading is 11V
